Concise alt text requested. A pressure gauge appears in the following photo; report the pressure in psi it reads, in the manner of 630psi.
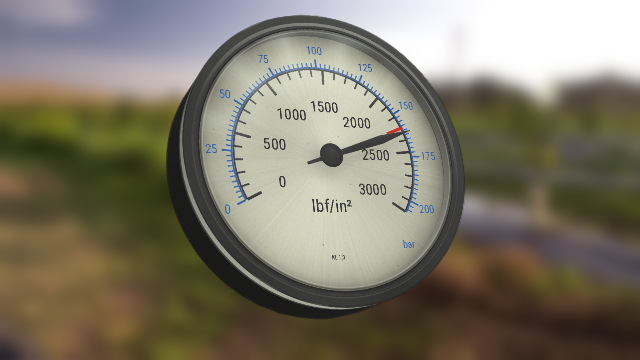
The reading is 2350psi
